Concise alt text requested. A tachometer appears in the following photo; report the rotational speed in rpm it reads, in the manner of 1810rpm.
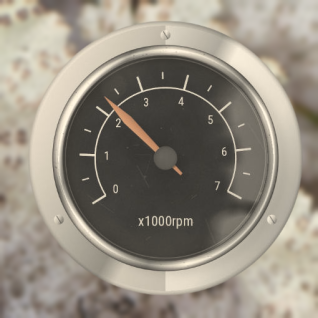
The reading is 2250rpm
